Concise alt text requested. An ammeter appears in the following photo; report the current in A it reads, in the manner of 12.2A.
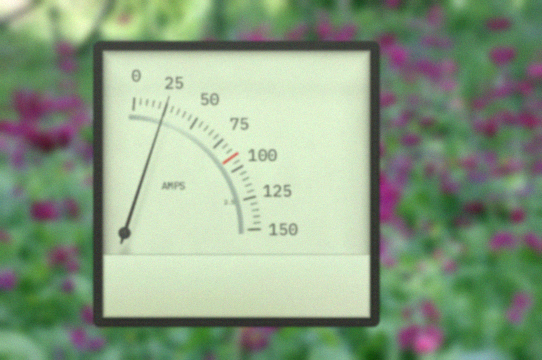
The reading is 25A
